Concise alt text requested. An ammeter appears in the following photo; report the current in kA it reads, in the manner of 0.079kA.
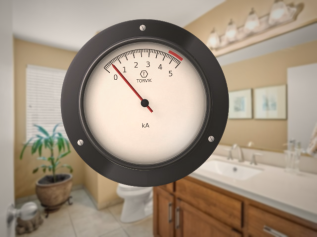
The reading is 0.5kA
